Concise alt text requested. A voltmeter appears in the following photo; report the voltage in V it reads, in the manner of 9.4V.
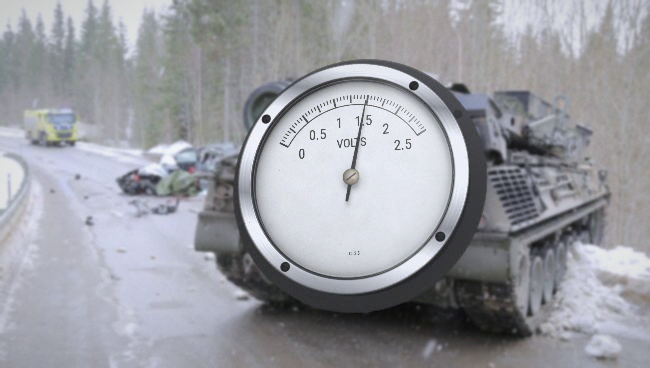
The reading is 1.5V
